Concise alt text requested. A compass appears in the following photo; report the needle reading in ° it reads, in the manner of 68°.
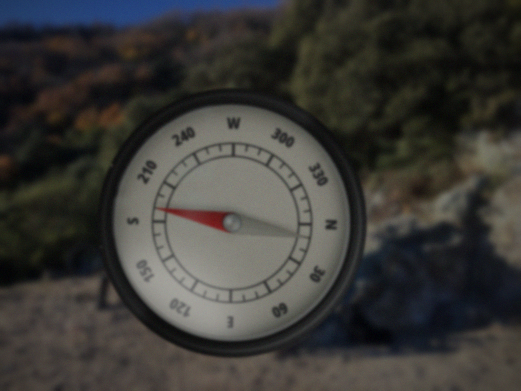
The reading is 190°
